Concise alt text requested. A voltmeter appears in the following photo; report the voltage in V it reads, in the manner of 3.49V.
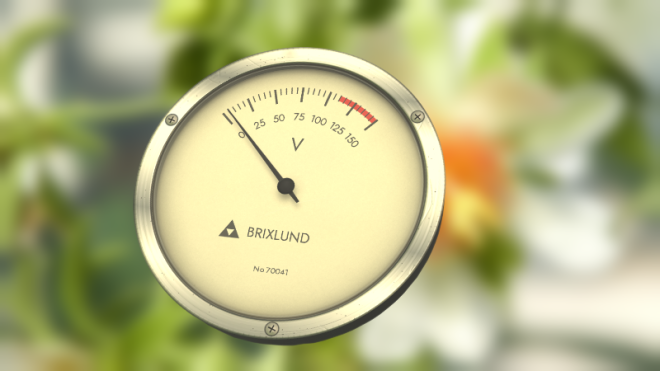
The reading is 5V
